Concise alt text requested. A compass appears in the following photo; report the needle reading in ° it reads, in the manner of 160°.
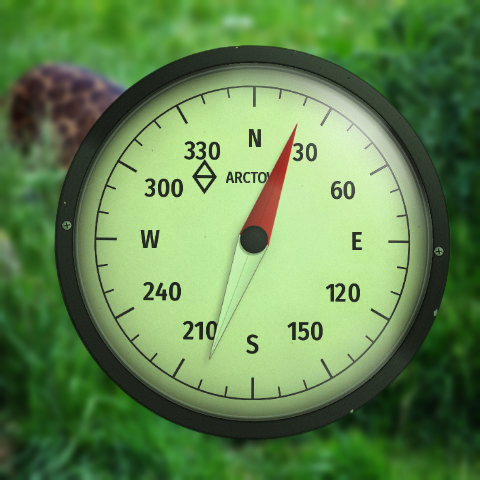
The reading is 20°
